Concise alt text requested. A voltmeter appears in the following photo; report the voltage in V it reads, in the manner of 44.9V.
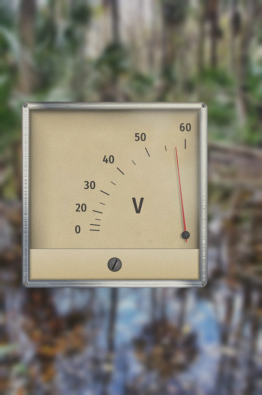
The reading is 57.5V
